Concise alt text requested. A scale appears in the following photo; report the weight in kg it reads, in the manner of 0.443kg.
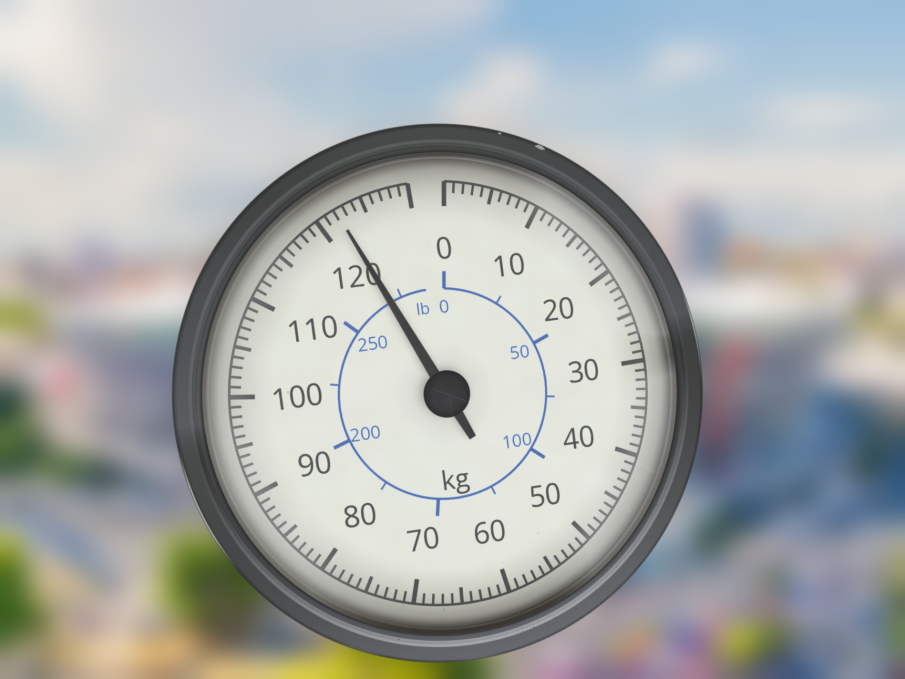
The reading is 122kg
